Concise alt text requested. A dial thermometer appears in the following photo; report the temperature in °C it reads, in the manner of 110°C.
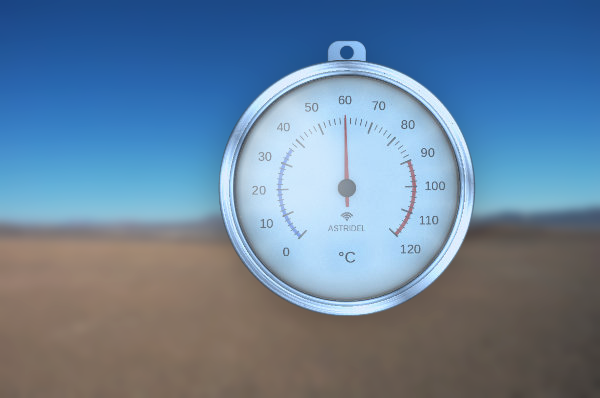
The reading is 60°C
